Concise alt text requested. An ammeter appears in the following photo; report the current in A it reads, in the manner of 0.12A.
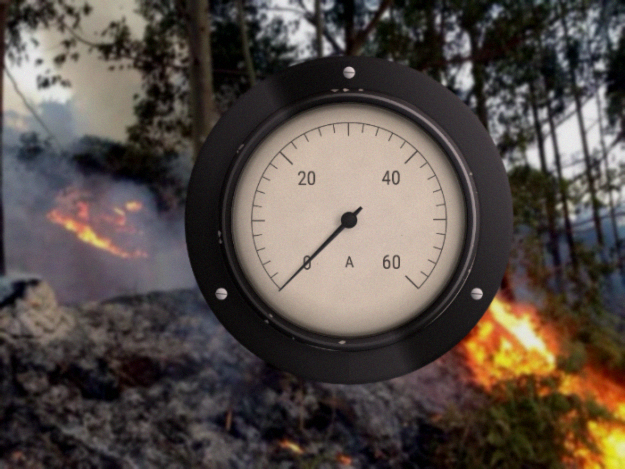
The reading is 0A
